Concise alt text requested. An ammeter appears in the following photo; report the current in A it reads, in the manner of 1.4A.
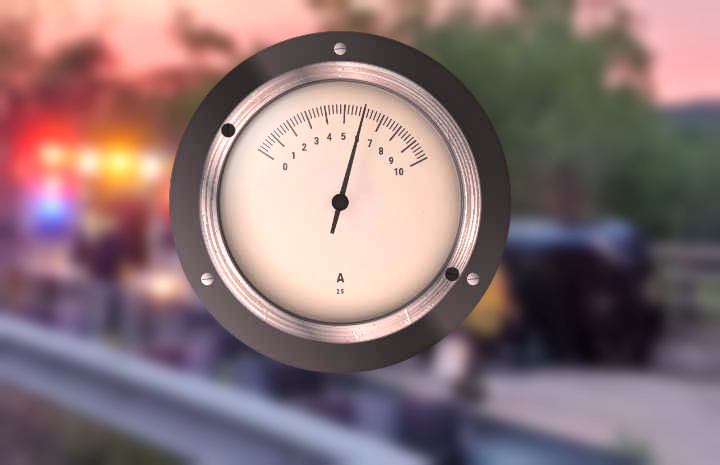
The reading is 6A
